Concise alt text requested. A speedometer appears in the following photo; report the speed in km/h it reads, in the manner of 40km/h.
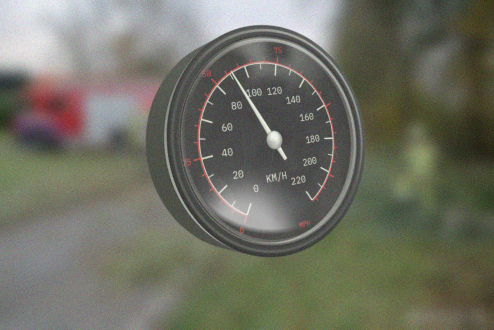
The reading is 90km/h
